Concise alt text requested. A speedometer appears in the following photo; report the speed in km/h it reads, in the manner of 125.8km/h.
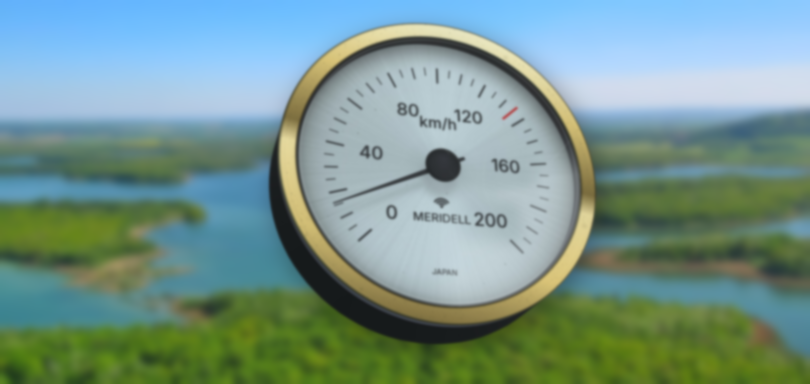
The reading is 15km/h
